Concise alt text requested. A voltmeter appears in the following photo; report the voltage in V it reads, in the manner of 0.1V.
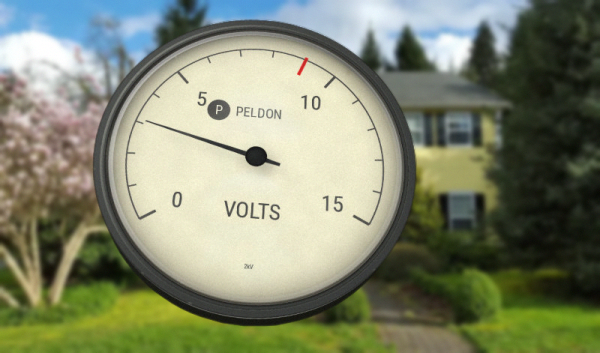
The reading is 3V
